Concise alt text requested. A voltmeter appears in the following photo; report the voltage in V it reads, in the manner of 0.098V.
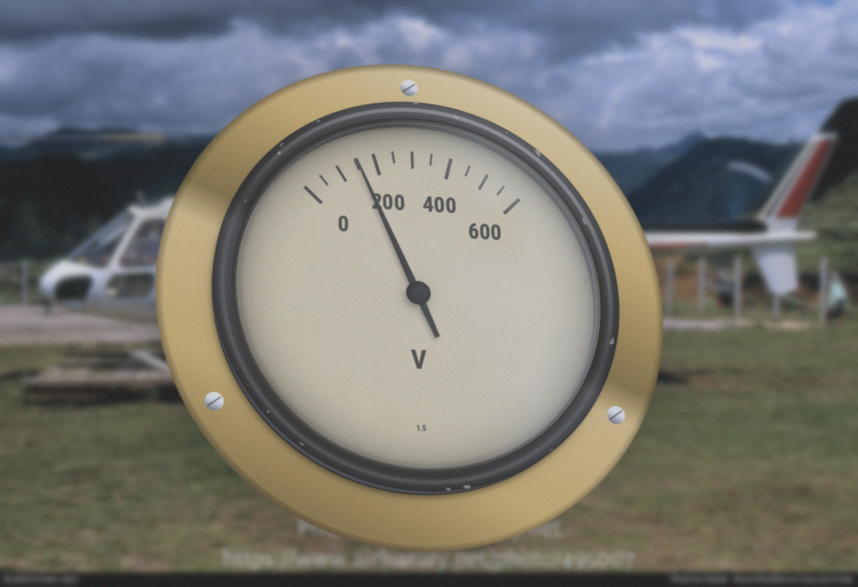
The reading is 150V
